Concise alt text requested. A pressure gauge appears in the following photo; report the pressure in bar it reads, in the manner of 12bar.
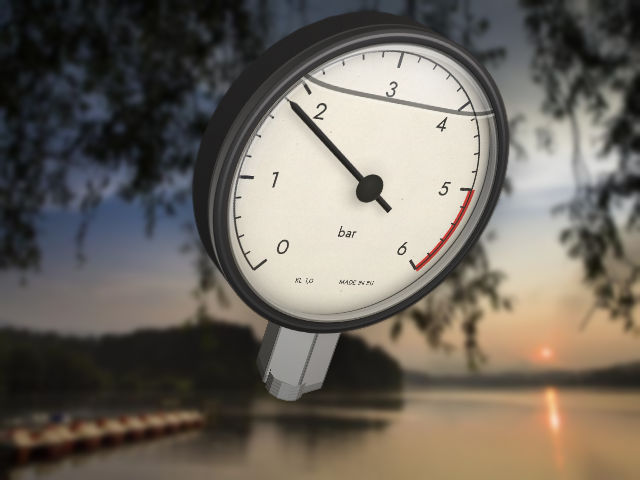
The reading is 1.8bar
